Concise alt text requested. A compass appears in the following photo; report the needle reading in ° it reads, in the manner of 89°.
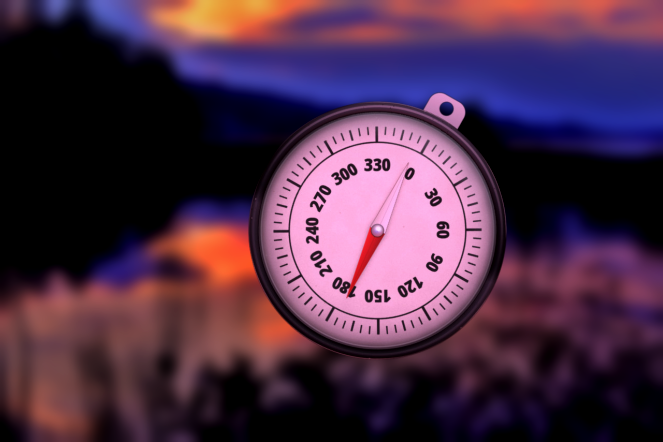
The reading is 175°
